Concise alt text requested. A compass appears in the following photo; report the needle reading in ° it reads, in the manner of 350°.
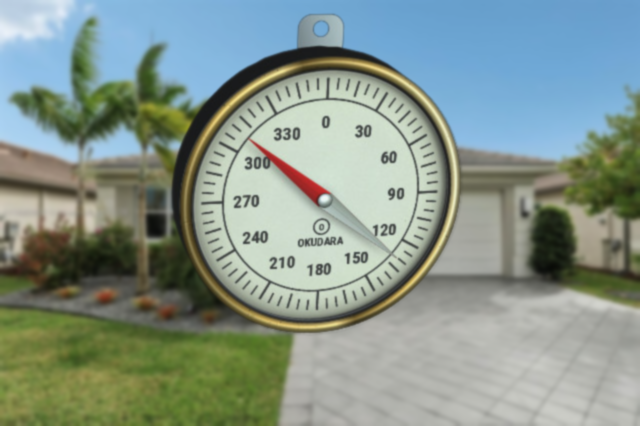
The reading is 310°
